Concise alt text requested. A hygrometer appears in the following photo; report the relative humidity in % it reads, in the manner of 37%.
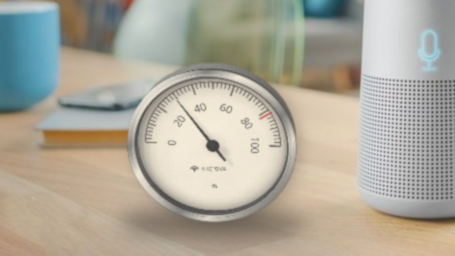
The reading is 30%
